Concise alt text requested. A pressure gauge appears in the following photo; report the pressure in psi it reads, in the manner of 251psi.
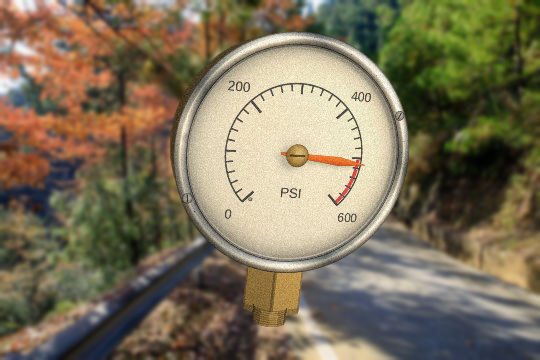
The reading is 510psi
